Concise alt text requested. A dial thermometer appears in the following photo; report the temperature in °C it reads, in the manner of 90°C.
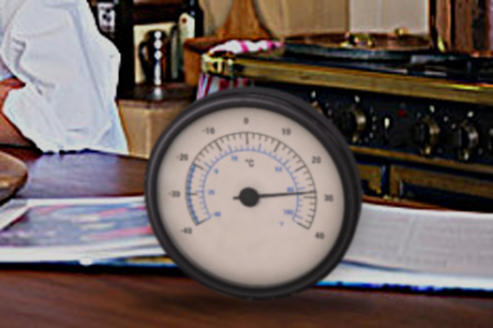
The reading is 28°C
